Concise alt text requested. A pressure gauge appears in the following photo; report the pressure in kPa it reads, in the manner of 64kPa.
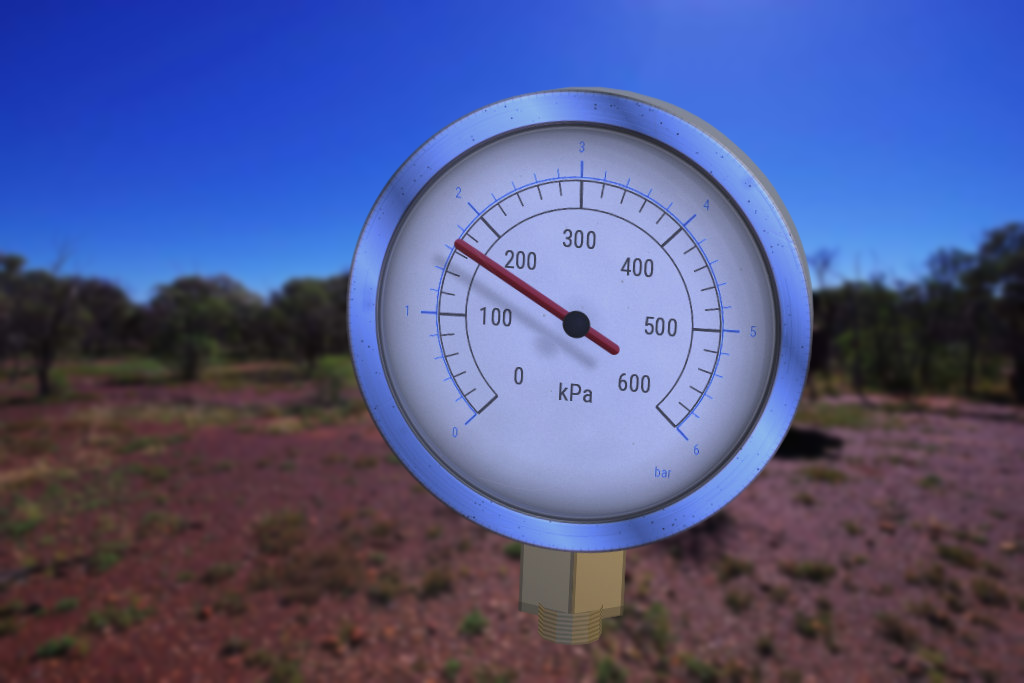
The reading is 170kPa
